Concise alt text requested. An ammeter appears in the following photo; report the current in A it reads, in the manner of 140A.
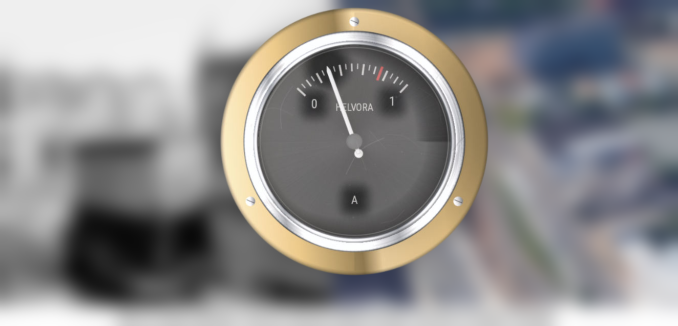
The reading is 0.3A
